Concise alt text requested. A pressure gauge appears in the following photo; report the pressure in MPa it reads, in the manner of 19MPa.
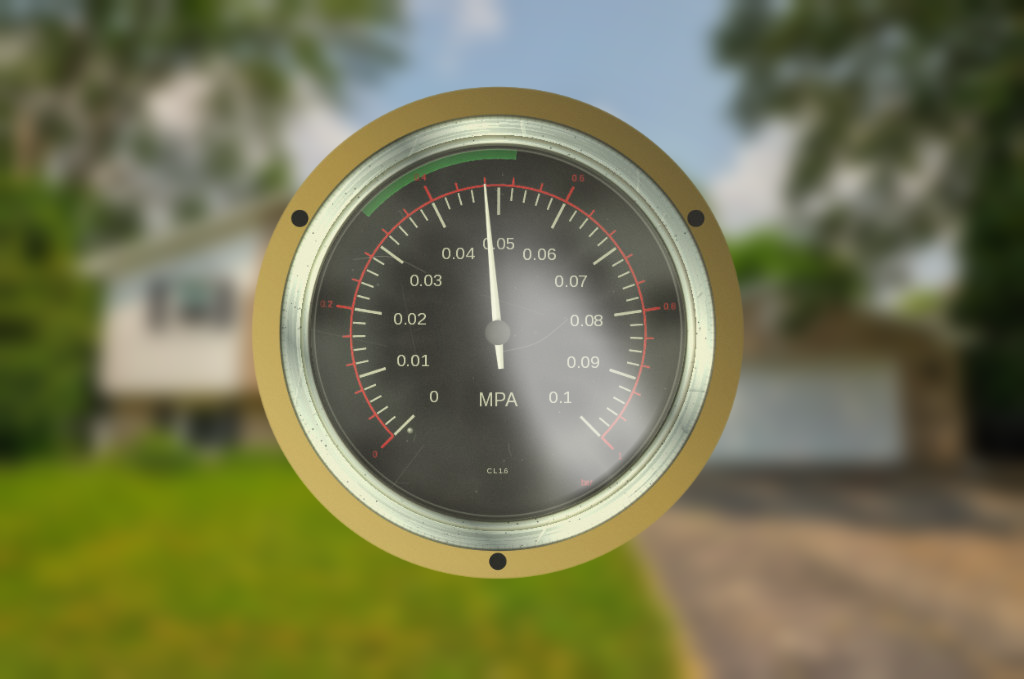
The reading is 0.048MPa
